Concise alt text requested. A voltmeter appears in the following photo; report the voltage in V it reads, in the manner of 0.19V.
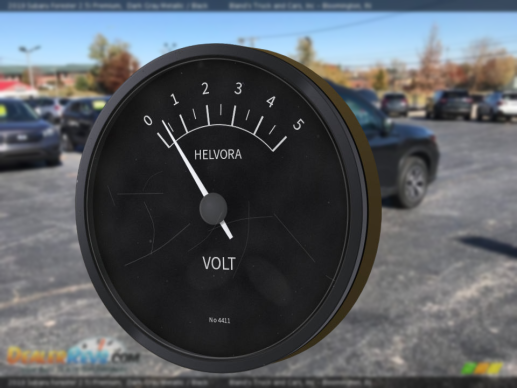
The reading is 0.5V
